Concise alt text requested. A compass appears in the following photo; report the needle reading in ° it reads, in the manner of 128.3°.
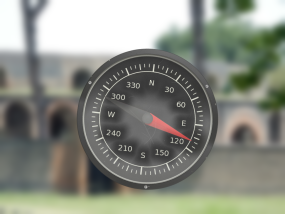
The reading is 110°
